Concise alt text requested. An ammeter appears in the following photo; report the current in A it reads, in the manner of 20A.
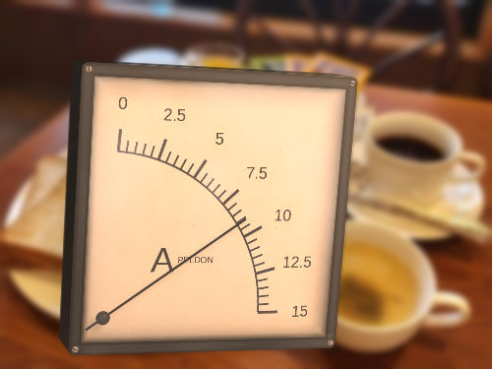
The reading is 9A
